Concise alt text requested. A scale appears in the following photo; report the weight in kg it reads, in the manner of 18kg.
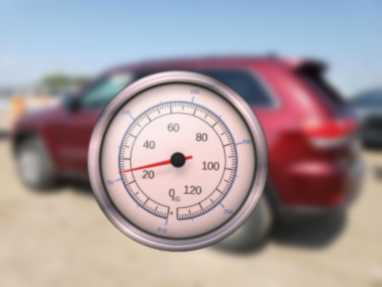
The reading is 25kg
